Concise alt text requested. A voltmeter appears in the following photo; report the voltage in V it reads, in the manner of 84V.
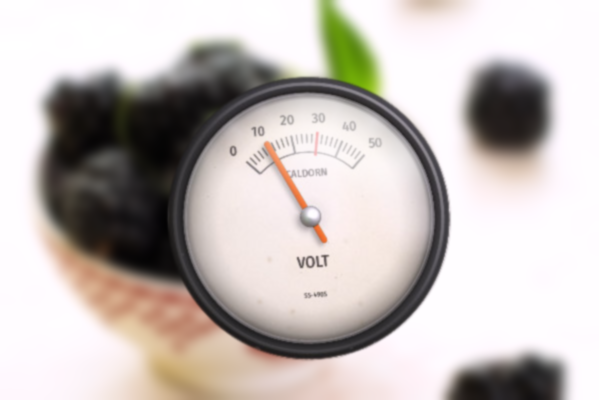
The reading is 10V
